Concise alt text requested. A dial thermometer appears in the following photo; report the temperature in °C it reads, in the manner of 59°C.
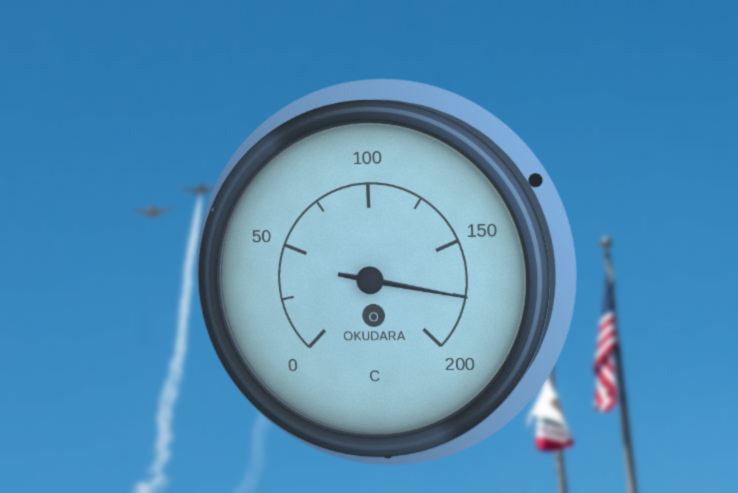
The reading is 175°C
